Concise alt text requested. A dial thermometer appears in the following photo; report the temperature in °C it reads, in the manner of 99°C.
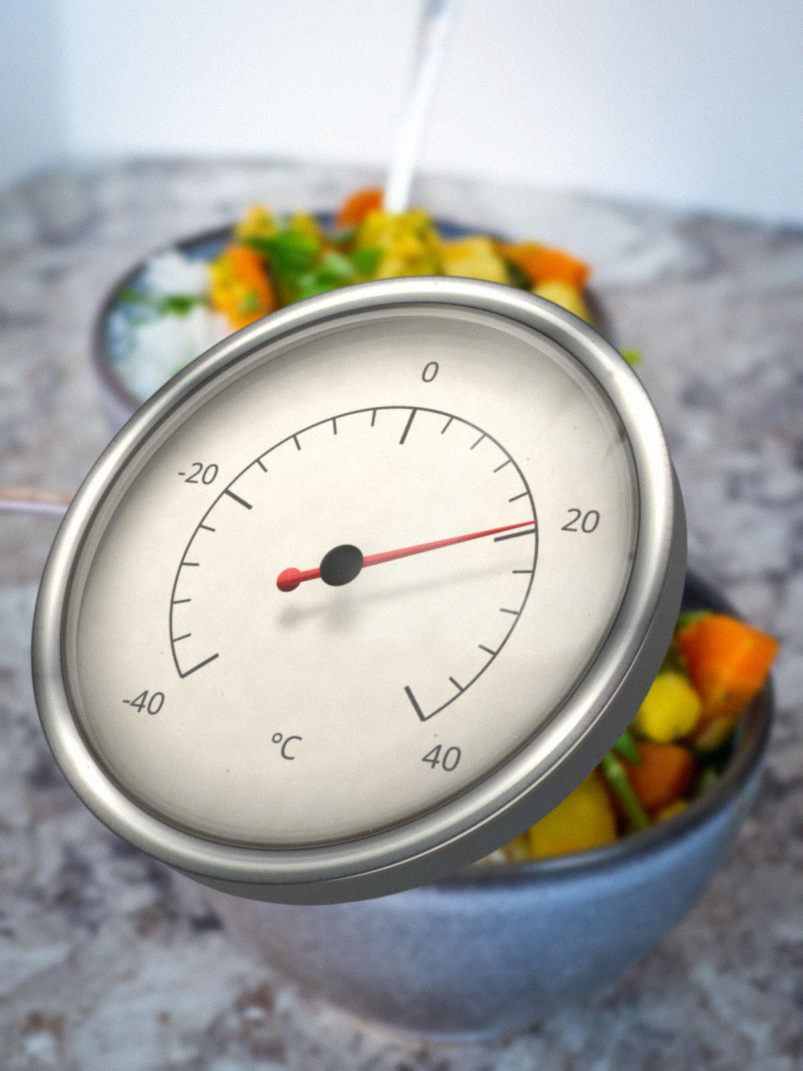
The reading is 20°C
